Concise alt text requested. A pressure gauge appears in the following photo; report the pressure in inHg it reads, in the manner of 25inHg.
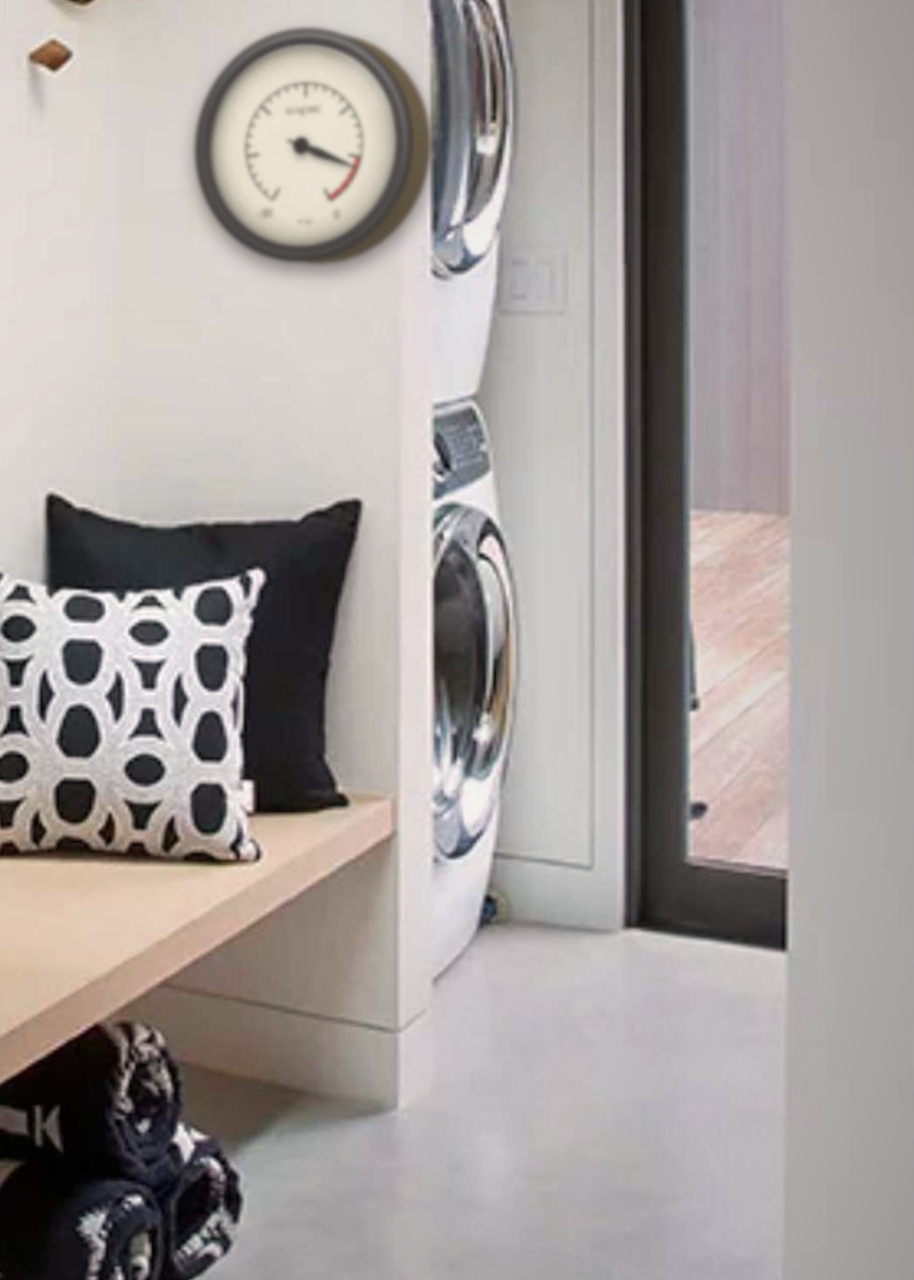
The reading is -4inHg
